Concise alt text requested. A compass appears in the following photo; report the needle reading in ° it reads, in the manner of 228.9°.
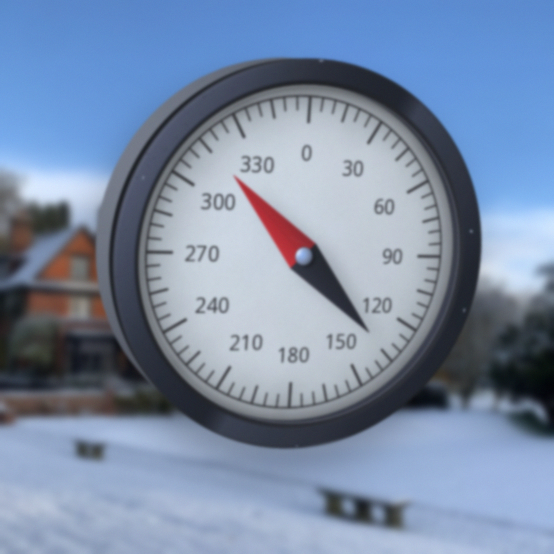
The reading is 315°
